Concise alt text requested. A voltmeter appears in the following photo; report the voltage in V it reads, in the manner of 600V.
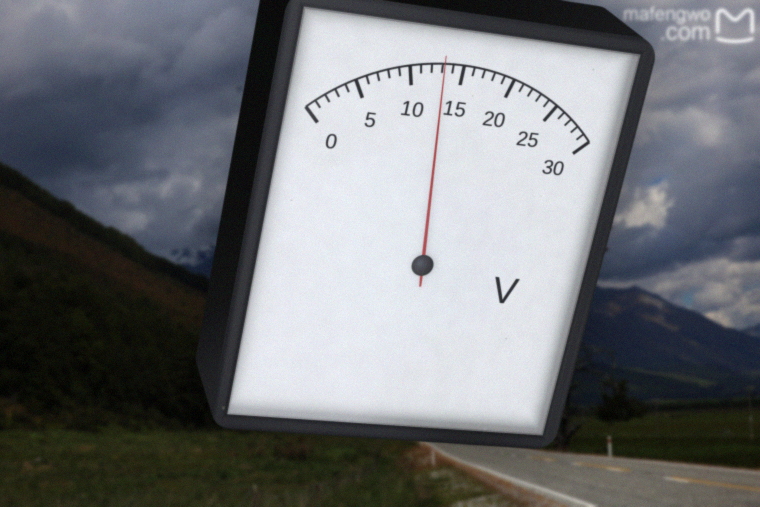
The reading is 13V
